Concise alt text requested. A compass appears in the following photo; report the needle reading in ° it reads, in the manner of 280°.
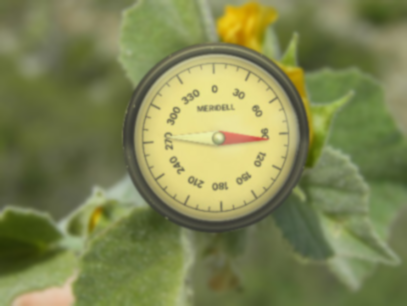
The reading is 95°
